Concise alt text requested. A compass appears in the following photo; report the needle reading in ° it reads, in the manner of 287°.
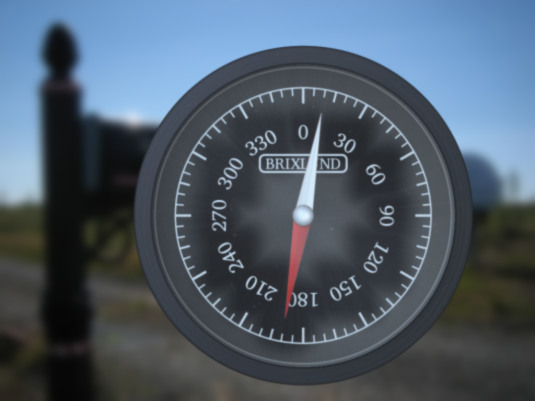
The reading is 190°
